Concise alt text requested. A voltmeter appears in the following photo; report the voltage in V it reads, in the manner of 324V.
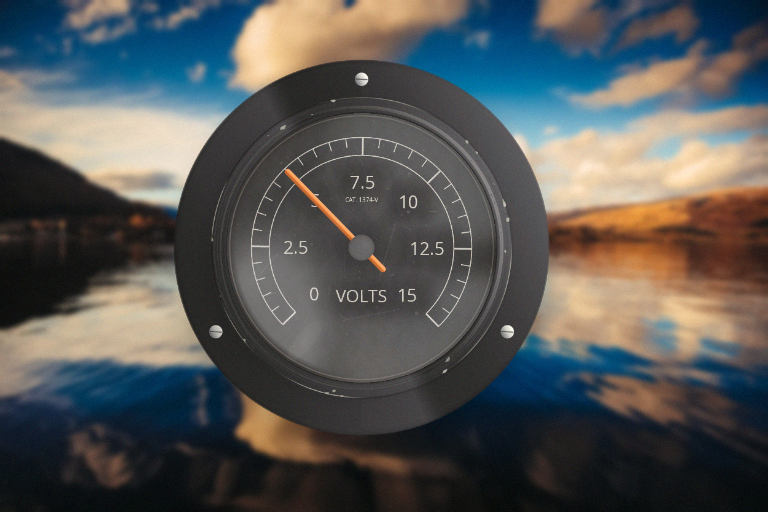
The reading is 5V
